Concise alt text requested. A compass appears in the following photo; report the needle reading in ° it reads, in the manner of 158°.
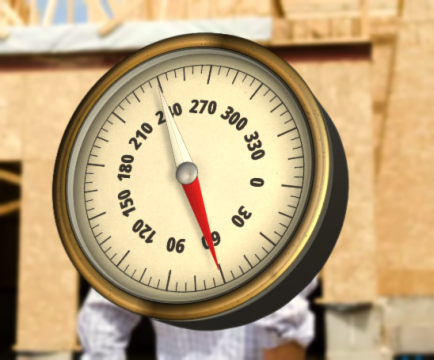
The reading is 60°
